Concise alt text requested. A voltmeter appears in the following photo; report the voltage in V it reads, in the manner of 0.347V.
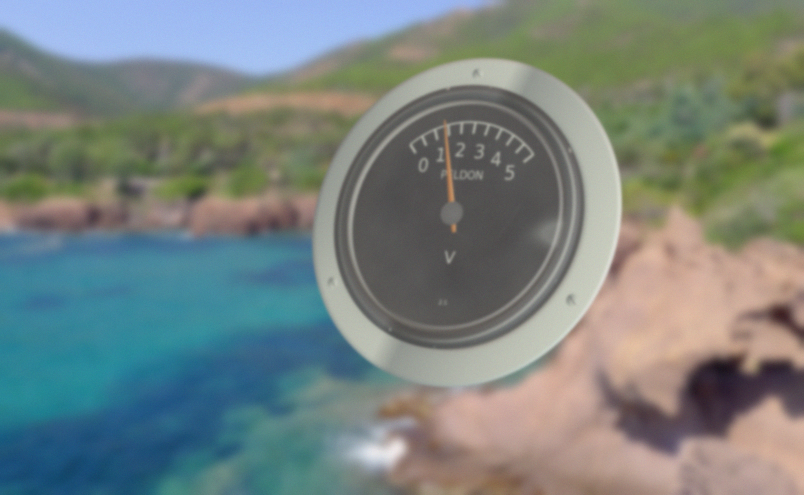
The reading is 1.5V
